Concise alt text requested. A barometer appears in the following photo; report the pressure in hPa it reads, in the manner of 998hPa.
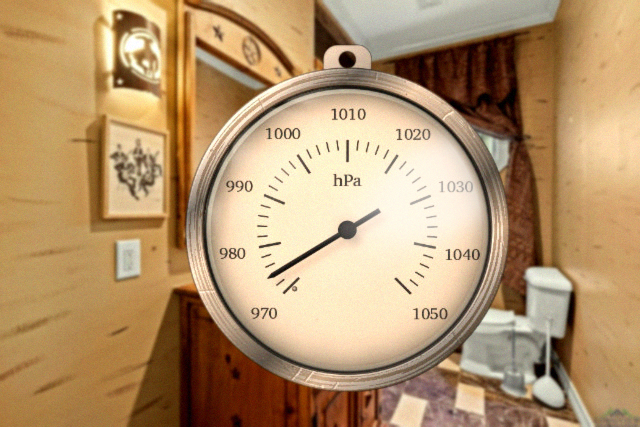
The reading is 974hPa
